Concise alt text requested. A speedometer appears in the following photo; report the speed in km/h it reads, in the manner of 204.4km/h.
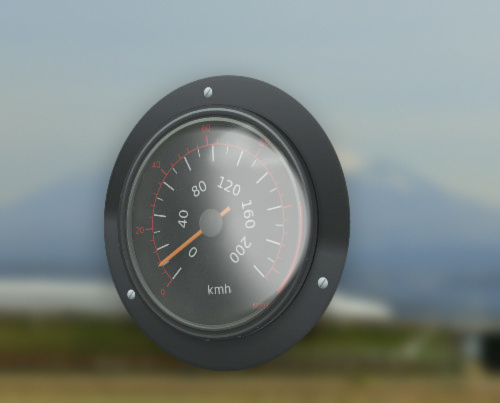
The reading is 10km/h
